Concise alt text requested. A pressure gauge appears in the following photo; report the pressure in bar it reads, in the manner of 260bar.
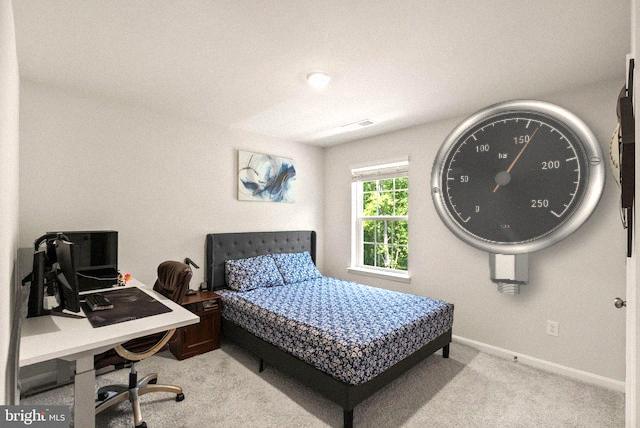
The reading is 160bar
